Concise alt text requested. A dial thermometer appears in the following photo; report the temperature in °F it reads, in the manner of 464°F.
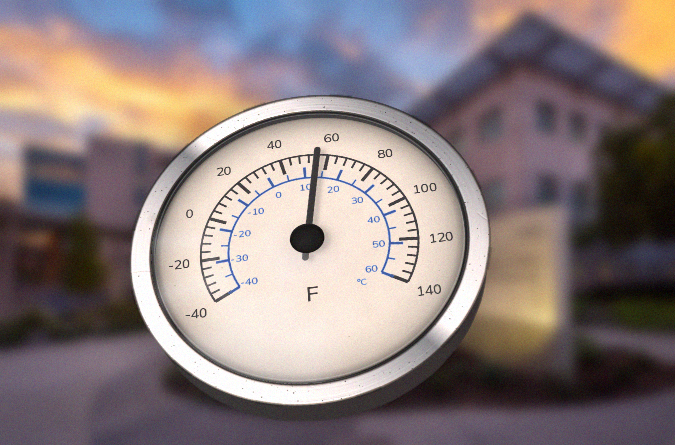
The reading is 56°F
